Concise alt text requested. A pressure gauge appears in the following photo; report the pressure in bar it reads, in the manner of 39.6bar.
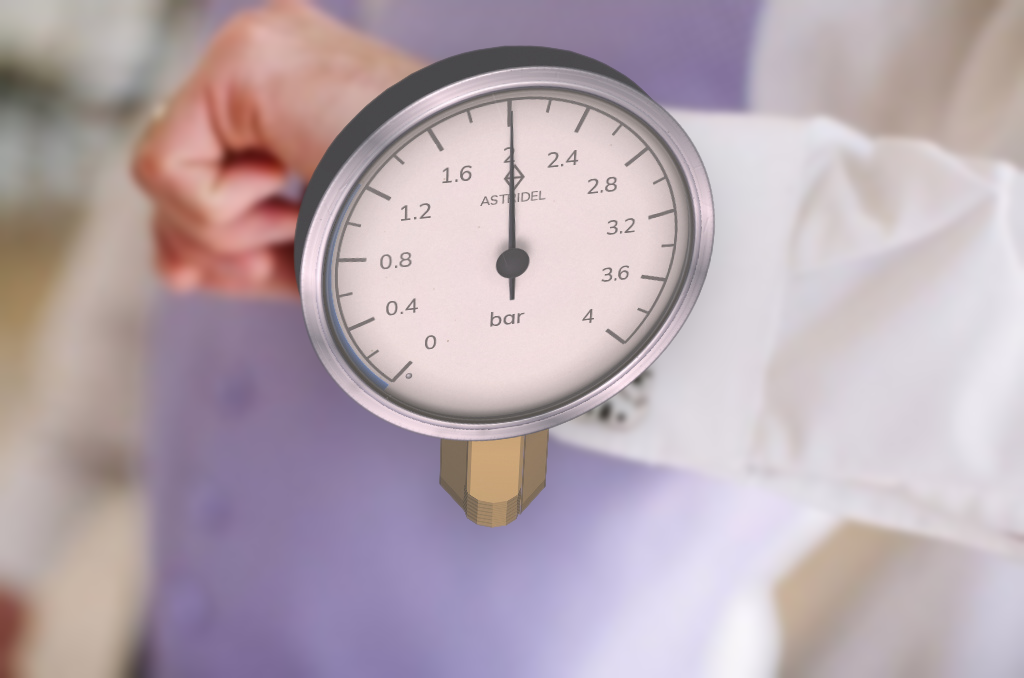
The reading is 2bar
